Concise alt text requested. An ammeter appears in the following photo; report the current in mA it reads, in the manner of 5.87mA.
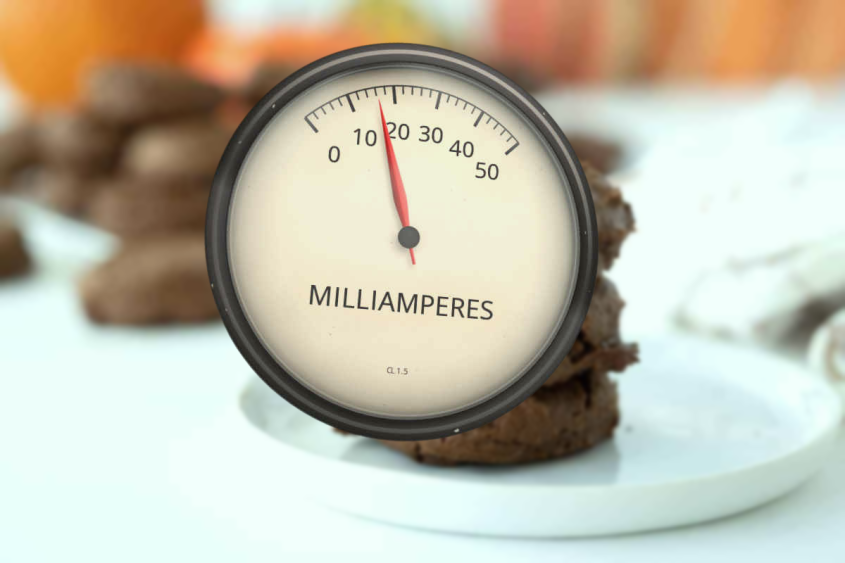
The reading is 16mA
